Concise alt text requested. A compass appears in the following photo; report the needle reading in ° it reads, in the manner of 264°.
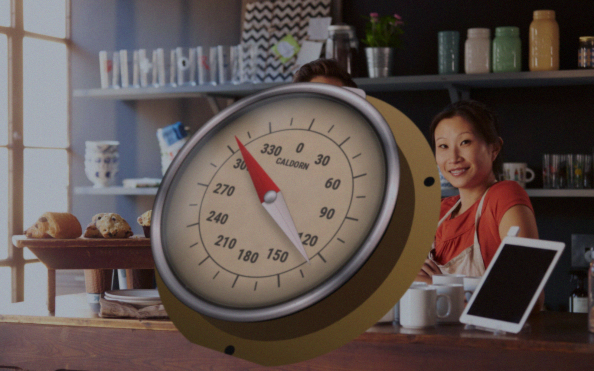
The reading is 307.5°
